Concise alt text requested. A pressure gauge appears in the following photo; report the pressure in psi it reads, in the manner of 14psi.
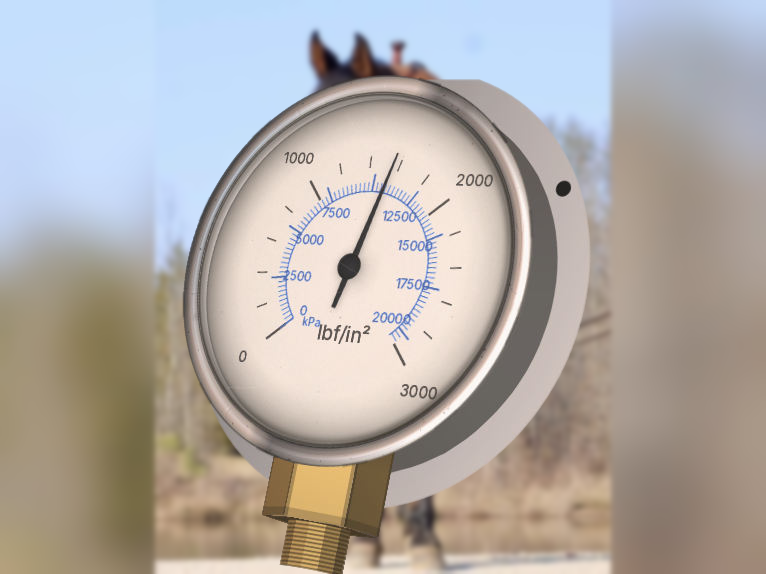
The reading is 1600psi
